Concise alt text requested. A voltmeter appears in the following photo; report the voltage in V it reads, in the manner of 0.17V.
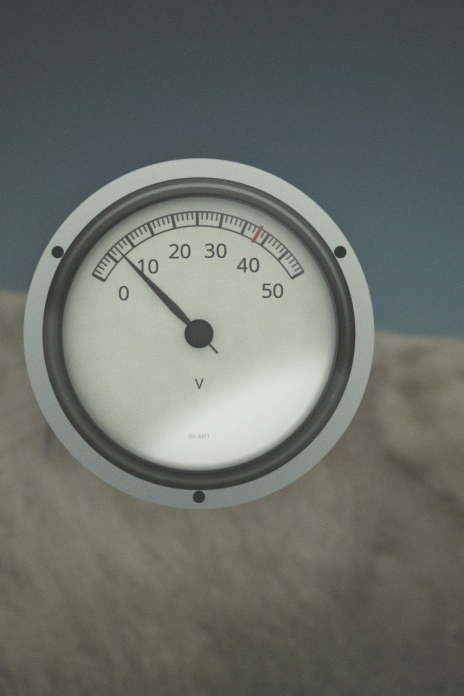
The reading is 7V
